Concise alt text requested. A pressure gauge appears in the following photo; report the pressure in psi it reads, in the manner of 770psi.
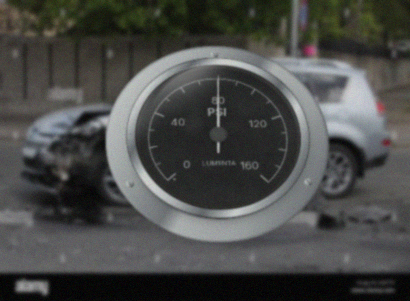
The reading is 80psi
